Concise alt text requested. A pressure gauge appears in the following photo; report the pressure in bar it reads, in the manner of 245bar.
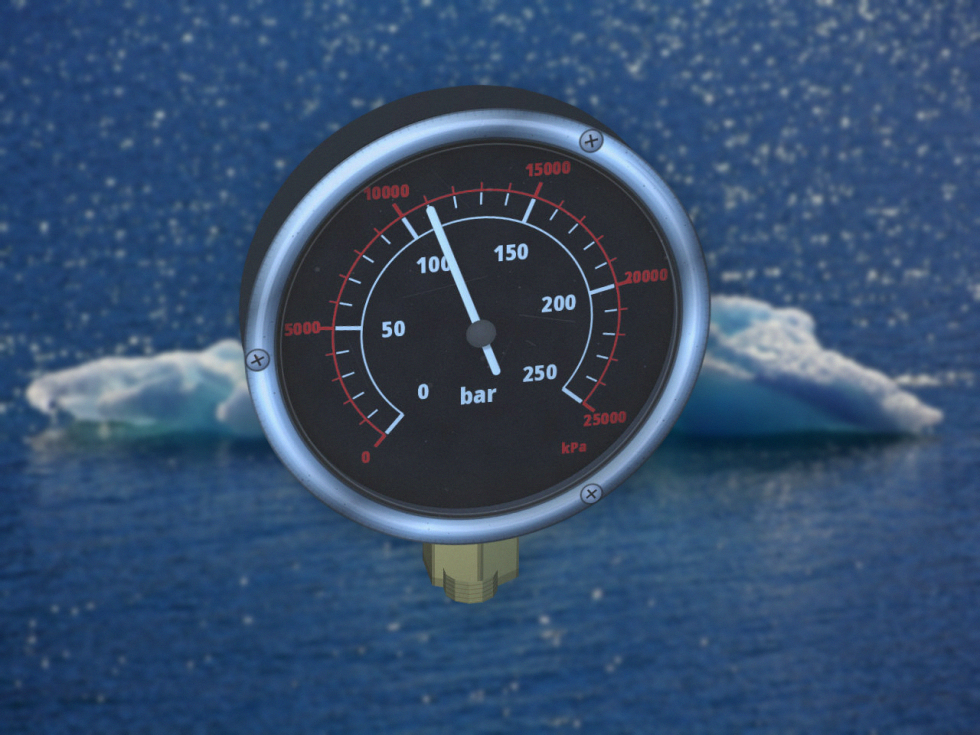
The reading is 110bar
